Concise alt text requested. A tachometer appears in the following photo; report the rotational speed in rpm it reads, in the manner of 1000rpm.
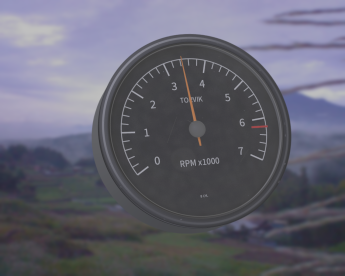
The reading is 3400rpm
